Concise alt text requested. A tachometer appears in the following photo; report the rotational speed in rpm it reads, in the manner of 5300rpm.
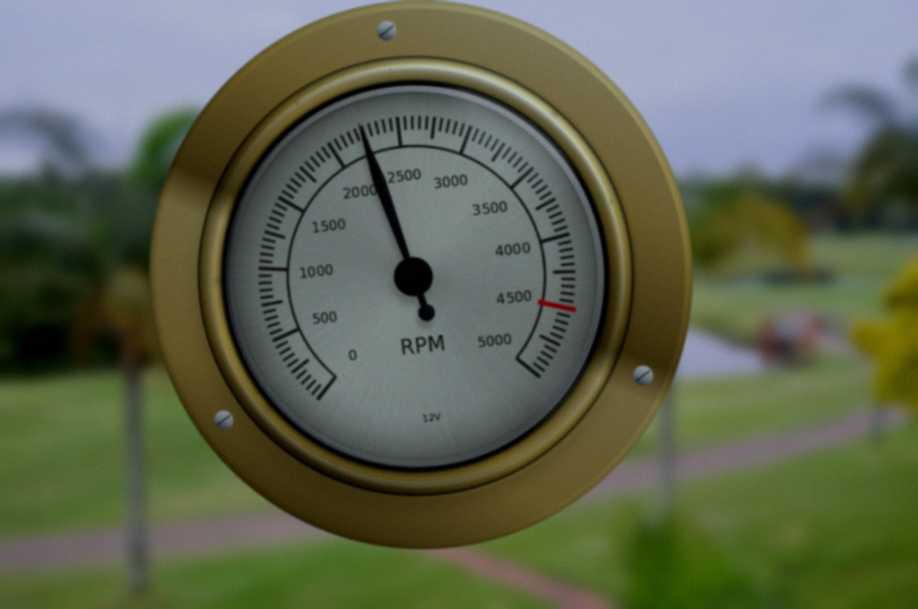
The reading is 2250rpm
